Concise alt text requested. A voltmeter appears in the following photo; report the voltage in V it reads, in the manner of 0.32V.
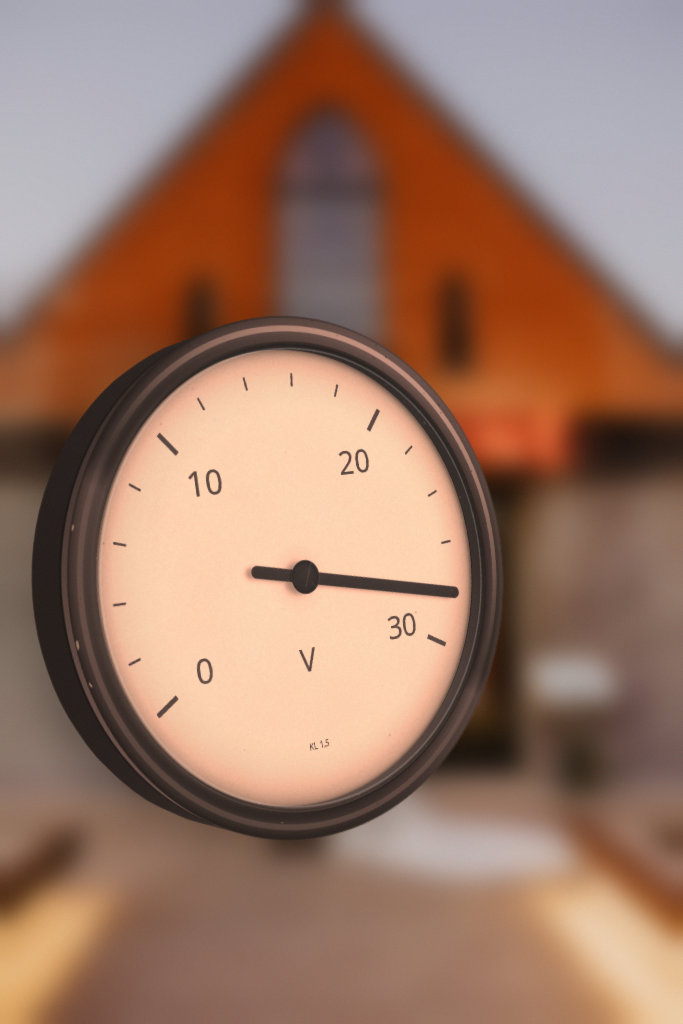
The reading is 28V
